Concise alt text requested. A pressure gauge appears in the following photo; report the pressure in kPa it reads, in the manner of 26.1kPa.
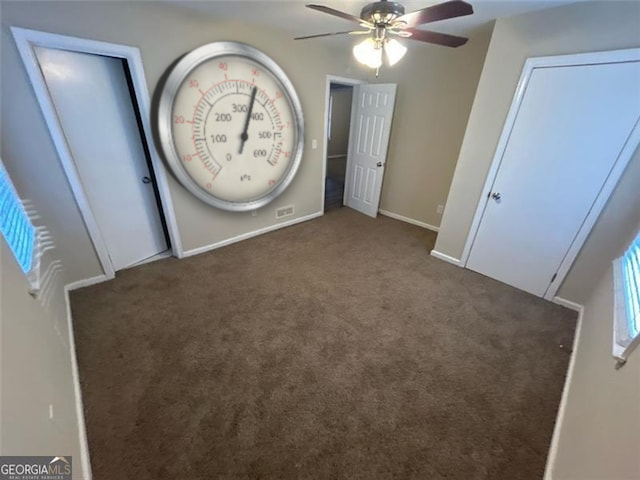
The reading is 350kPa
